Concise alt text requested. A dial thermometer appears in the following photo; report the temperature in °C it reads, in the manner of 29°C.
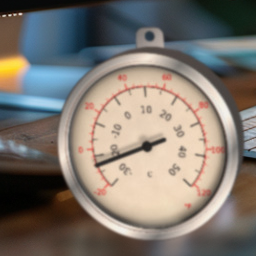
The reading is -22.5°C
